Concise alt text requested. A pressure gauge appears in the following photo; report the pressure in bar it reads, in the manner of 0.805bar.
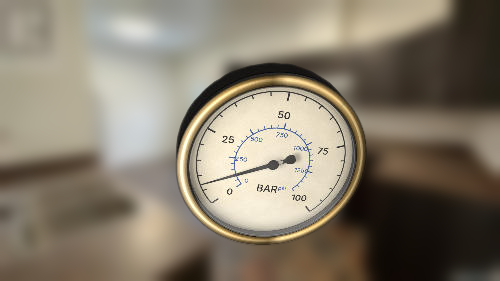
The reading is 7.5bar
